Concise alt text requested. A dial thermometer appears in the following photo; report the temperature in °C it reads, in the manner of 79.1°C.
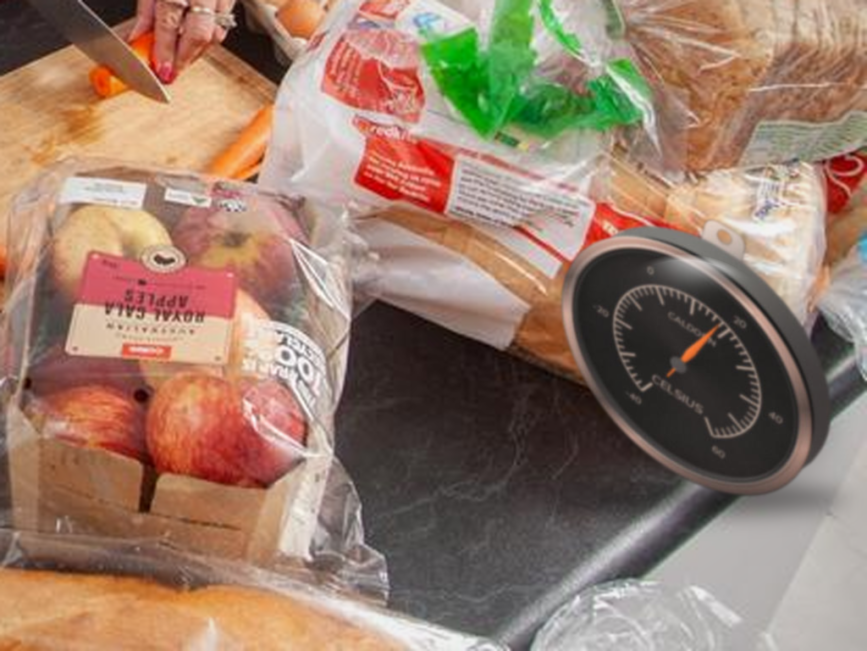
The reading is 18°C
